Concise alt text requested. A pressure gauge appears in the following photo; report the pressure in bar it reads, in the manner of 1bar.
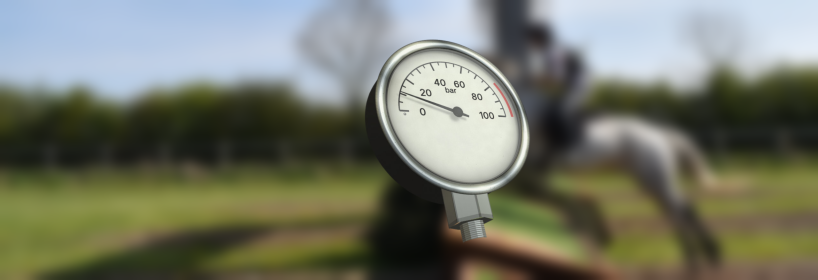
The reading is 10bar
